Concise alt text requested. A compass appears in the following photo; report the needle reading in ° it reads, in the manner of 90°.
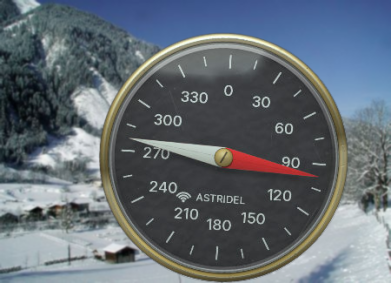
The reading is 97.5°
